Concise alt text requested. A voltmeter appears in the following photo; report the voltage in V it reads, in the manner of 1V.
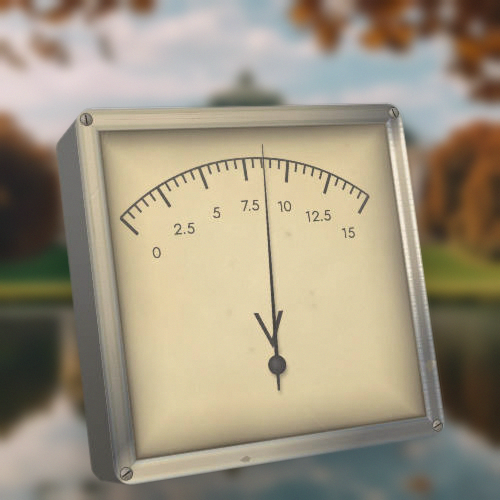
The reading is 8.5V
